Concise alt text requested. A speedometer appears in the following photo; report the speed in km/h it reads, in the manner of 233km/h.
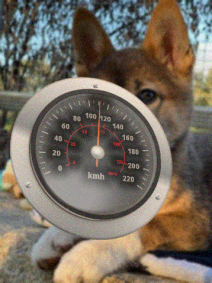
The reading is 110km/h
